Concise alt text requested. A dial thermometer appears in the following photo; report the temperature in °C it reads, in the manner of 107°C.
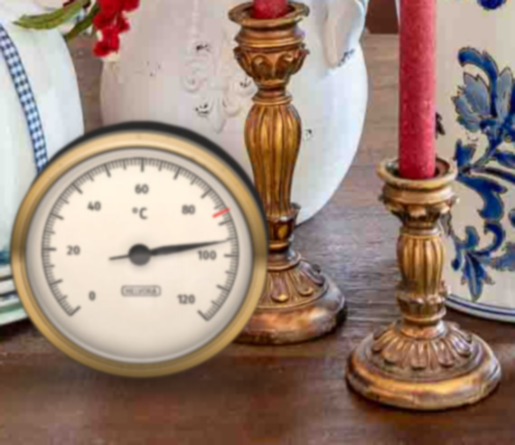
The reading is 95°C
